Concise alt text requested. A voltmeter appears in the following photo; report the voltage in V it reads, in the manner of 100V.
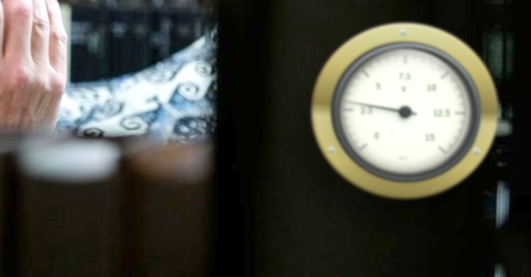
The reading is 3V
